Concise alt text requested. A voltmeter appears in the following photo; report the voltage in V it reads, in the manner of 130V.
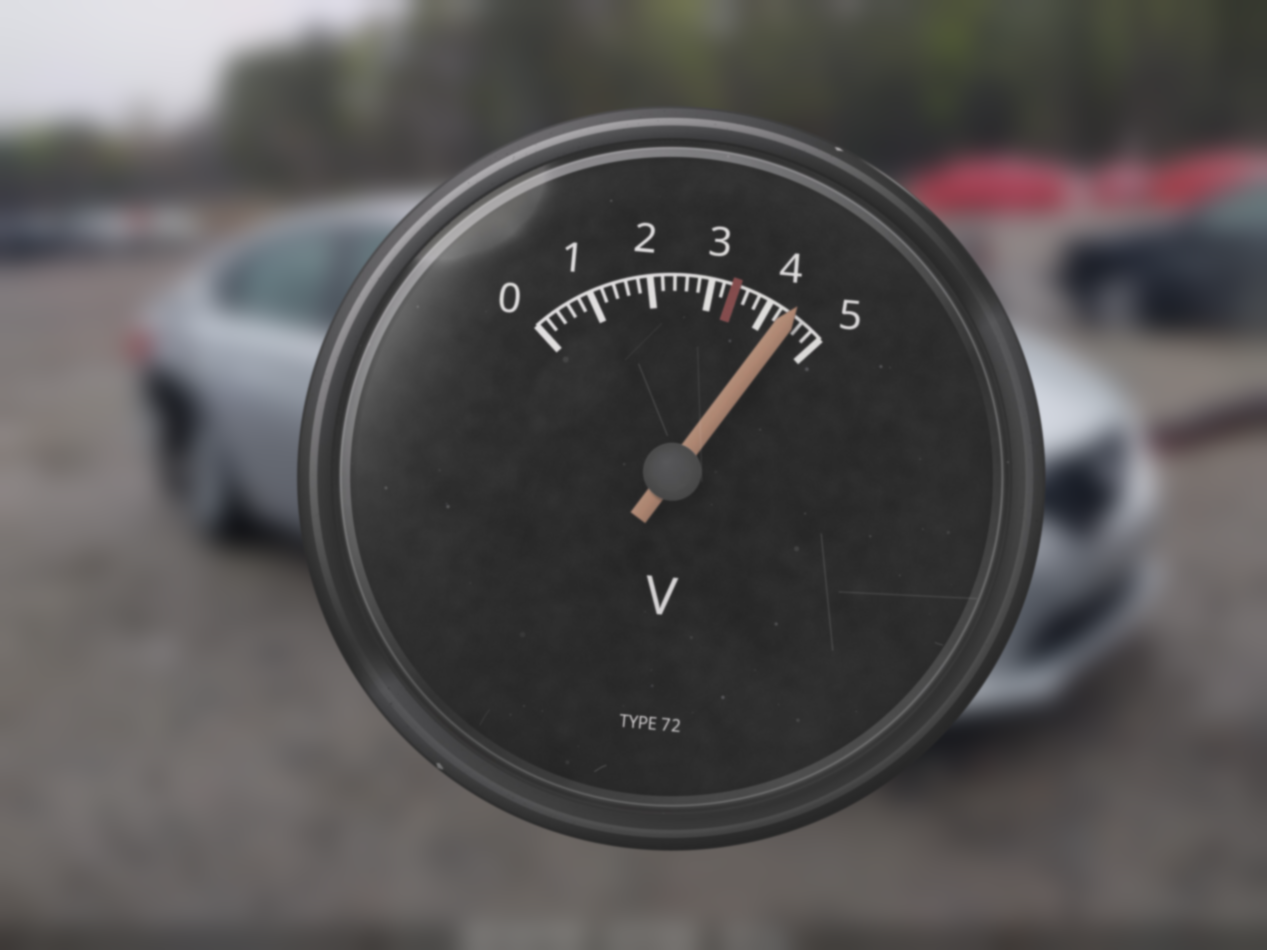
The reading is 4.4V
